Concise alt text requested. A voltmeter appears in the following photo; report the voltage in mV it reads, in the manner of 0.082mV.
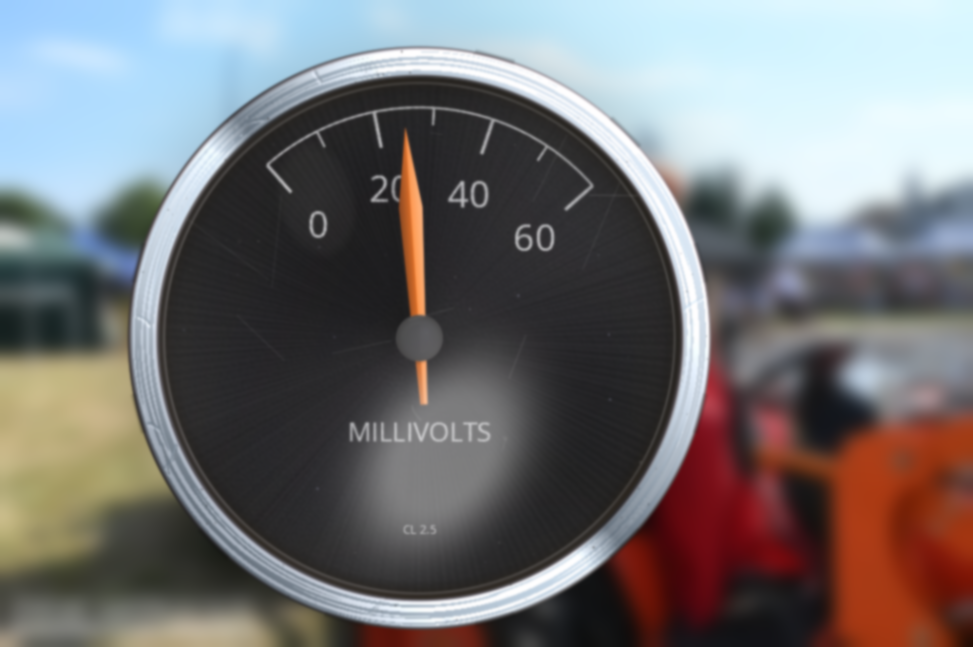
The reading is 25mV
